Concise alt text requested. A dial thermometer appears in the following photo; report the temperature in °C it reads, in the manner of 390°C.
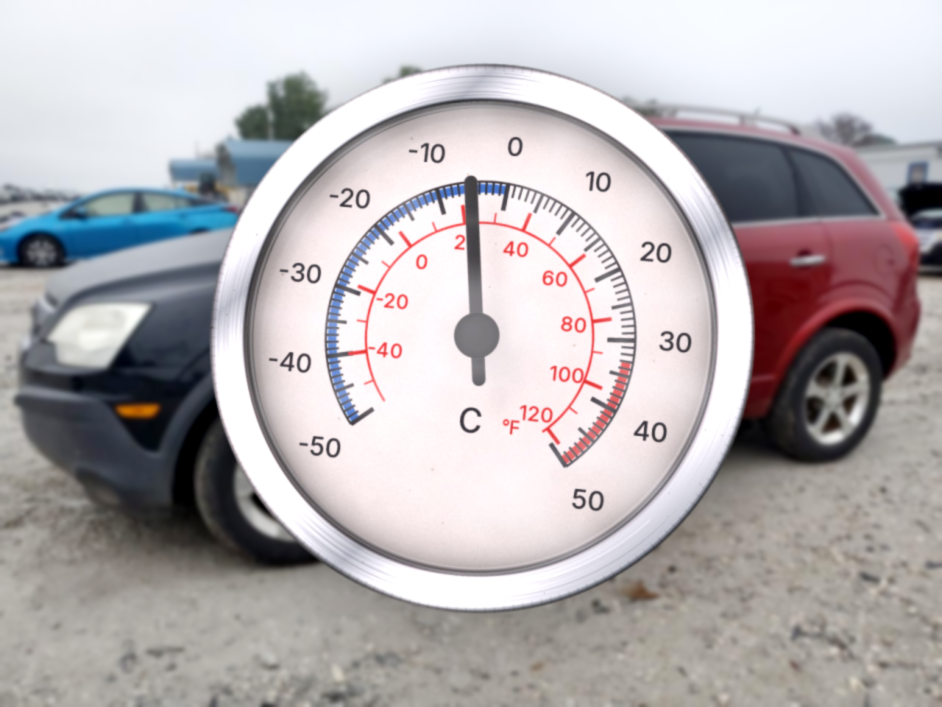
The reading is -5°C
